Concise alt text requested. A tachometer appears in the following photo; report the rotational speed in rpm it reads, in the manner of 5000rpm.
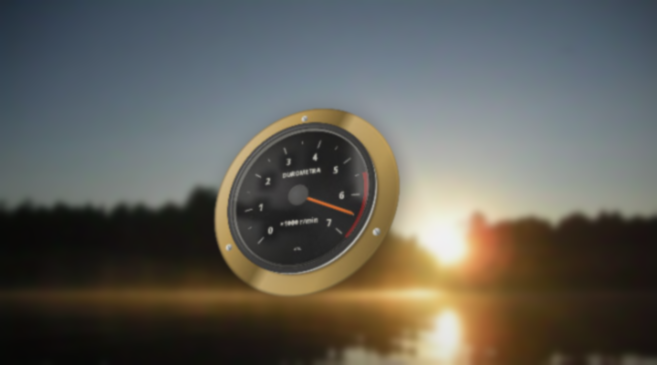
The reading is 6500rpm
